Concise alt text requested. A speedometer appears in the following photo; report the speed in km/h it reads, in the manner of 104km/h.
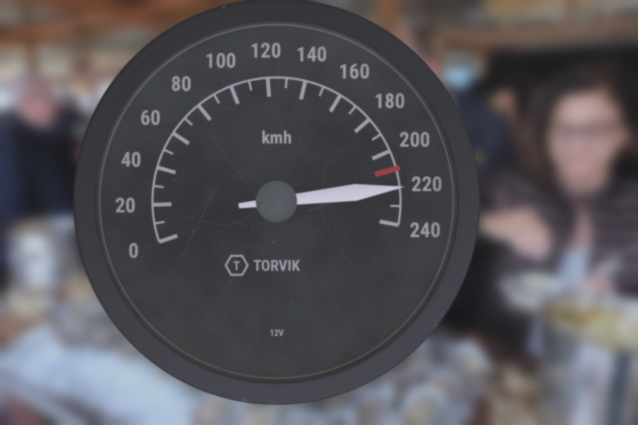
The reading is 220km/h
